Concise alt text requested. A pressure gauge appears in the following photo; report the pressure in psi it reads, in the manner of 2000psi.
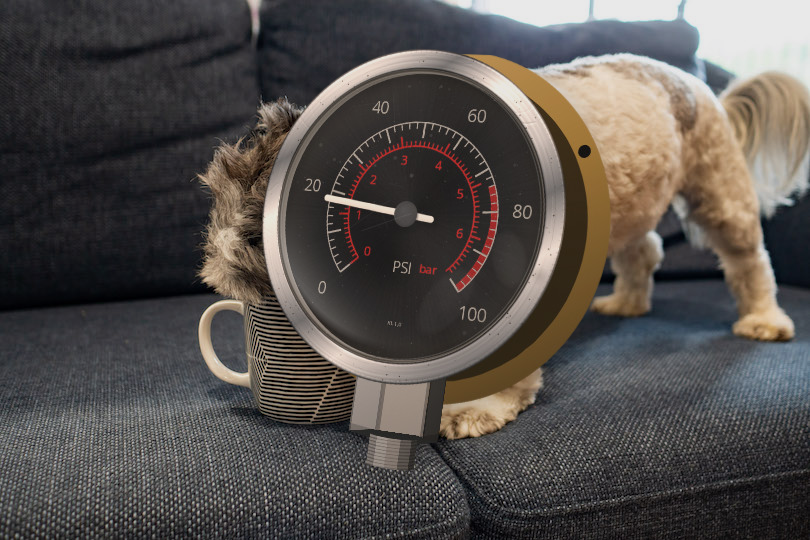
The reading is 18psi
